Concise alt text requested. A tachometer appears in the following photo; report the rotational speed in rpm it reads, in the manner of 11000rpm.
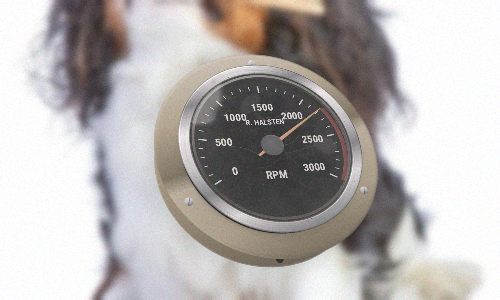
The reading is 2200rpm
